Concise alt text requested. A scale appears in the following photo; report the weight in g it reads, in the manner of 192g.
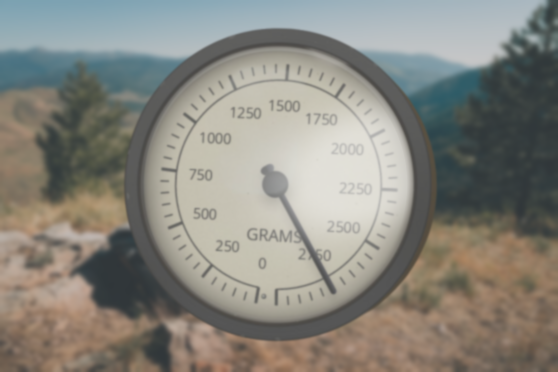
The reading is 2750g
